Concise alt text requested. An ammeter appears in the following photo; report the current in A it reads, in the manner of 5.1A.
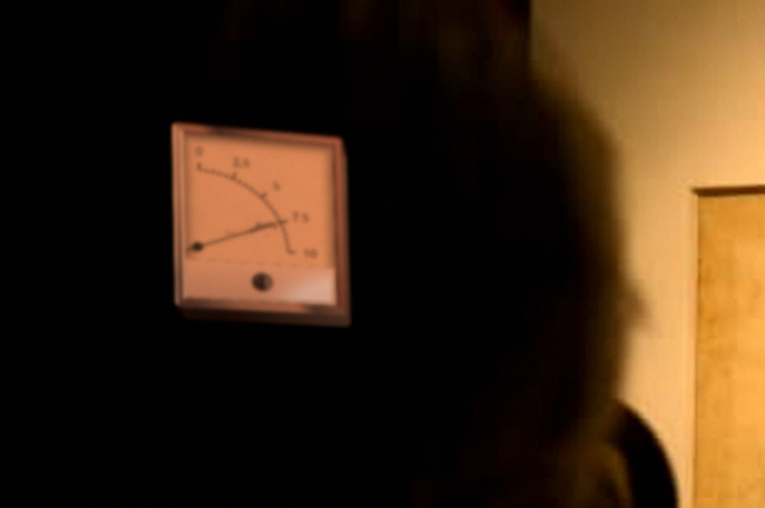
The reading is 7.5A
